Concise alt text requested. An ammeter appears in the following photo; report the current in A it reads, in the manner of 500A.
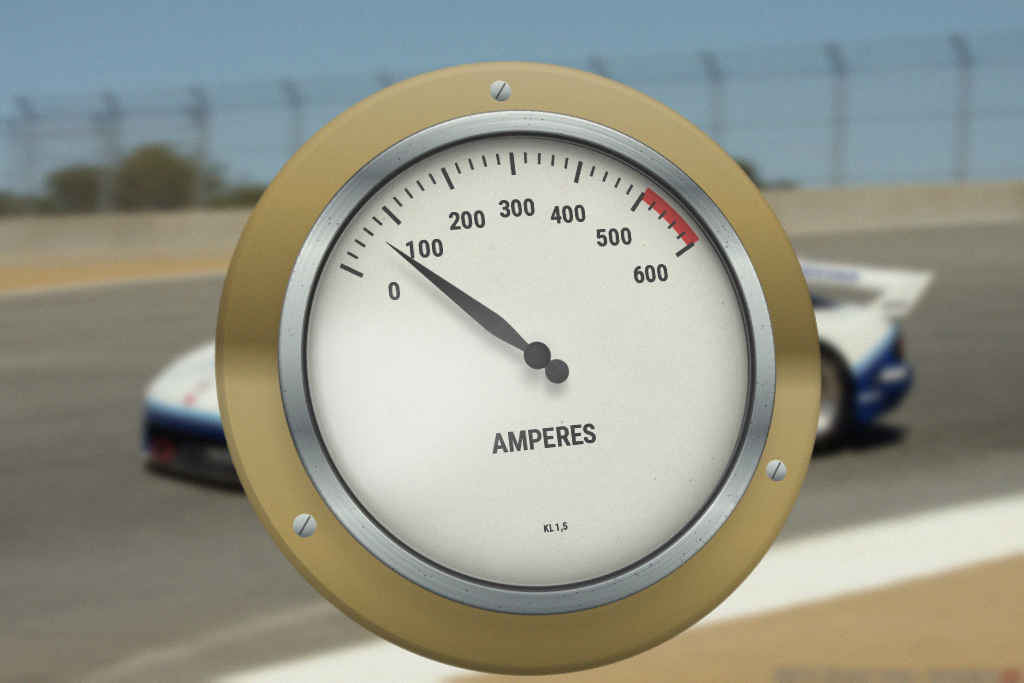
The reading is 60A
